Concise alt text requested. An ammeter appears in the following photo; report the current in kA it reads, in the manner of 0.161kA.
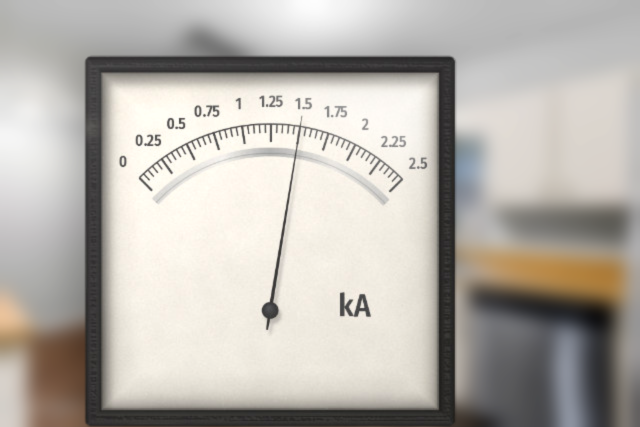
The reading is 1.5kA
